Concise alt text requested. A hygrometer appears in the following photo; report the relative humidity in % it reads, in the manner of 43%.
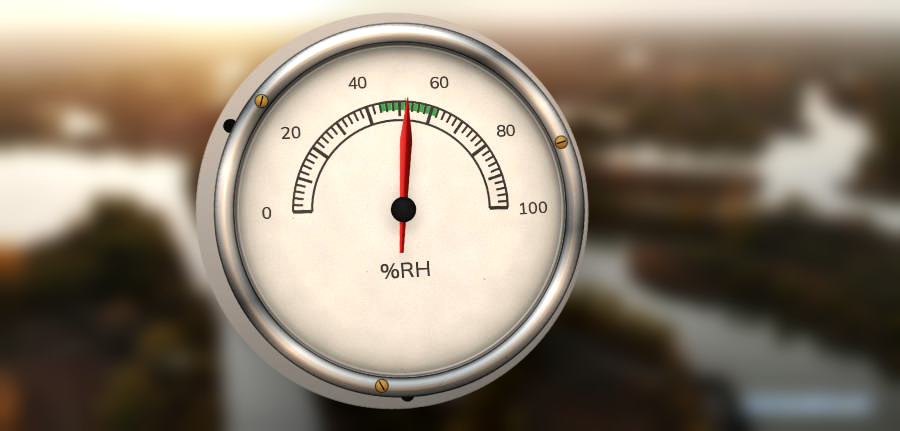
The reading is 52%
